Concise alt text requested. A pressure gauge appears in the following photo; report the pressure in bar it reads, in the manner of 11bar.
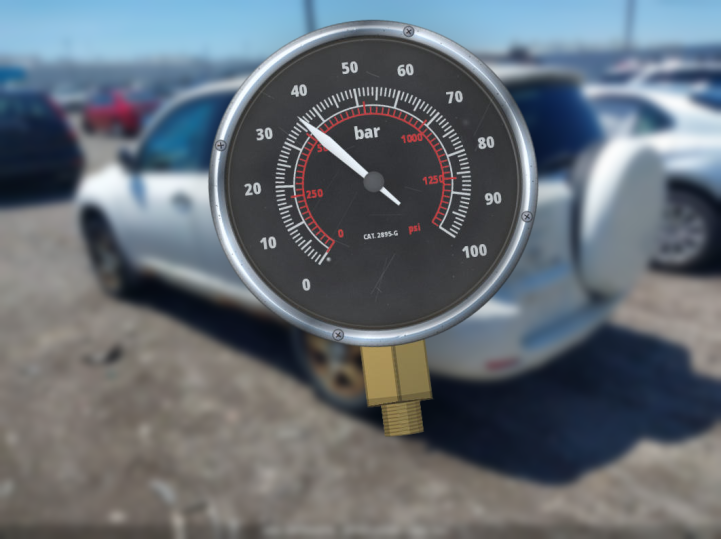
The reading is 36bar
